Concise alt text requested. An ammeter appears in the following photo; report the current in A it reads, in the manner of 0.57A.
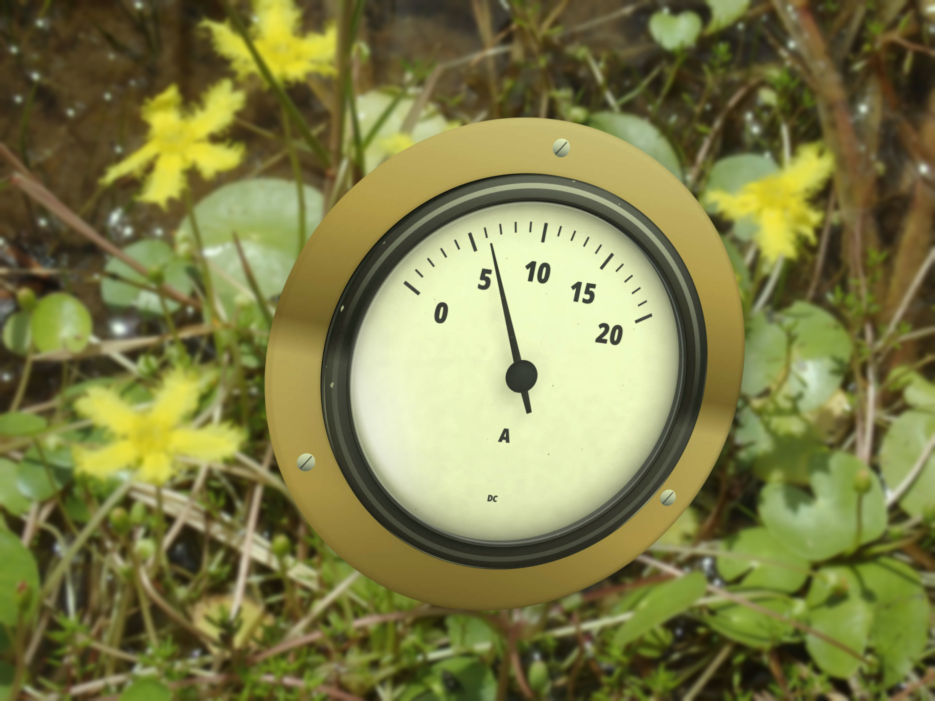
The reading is 6A
